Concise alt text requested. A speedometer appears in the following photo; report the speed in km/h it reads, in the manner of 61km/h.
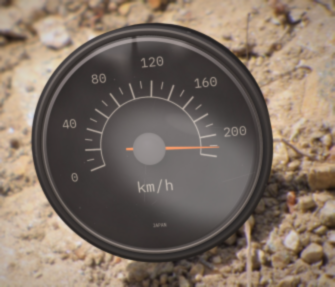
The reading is 210km/h
